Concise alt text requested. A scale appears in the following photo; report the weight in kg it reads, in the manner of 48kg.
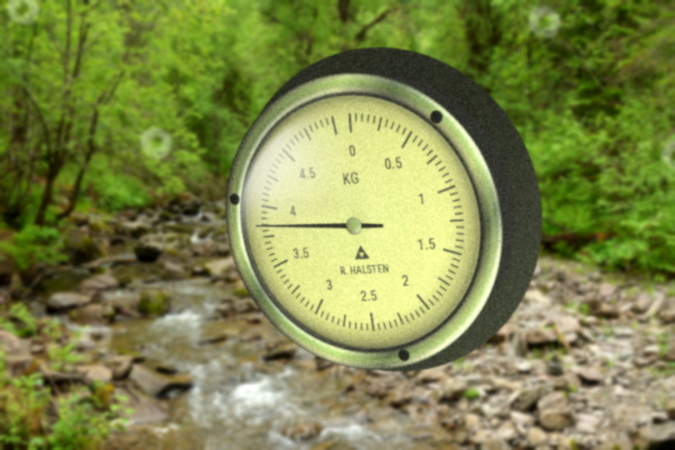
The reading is 3.85kg
